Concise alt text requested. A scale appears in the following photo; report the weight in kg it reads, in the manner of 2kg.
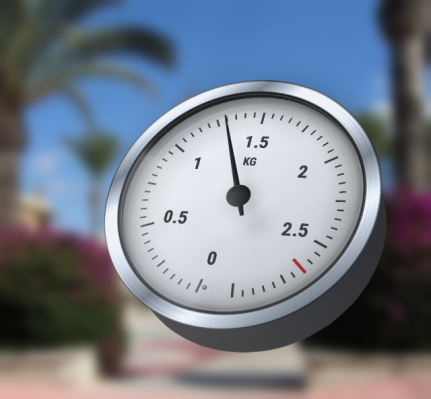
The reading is 1.3kg
